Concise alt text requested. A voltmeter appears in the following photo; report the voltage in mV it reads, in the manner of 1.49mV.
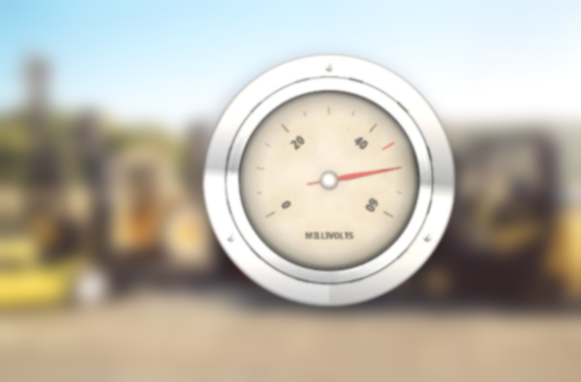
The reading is 50mV
